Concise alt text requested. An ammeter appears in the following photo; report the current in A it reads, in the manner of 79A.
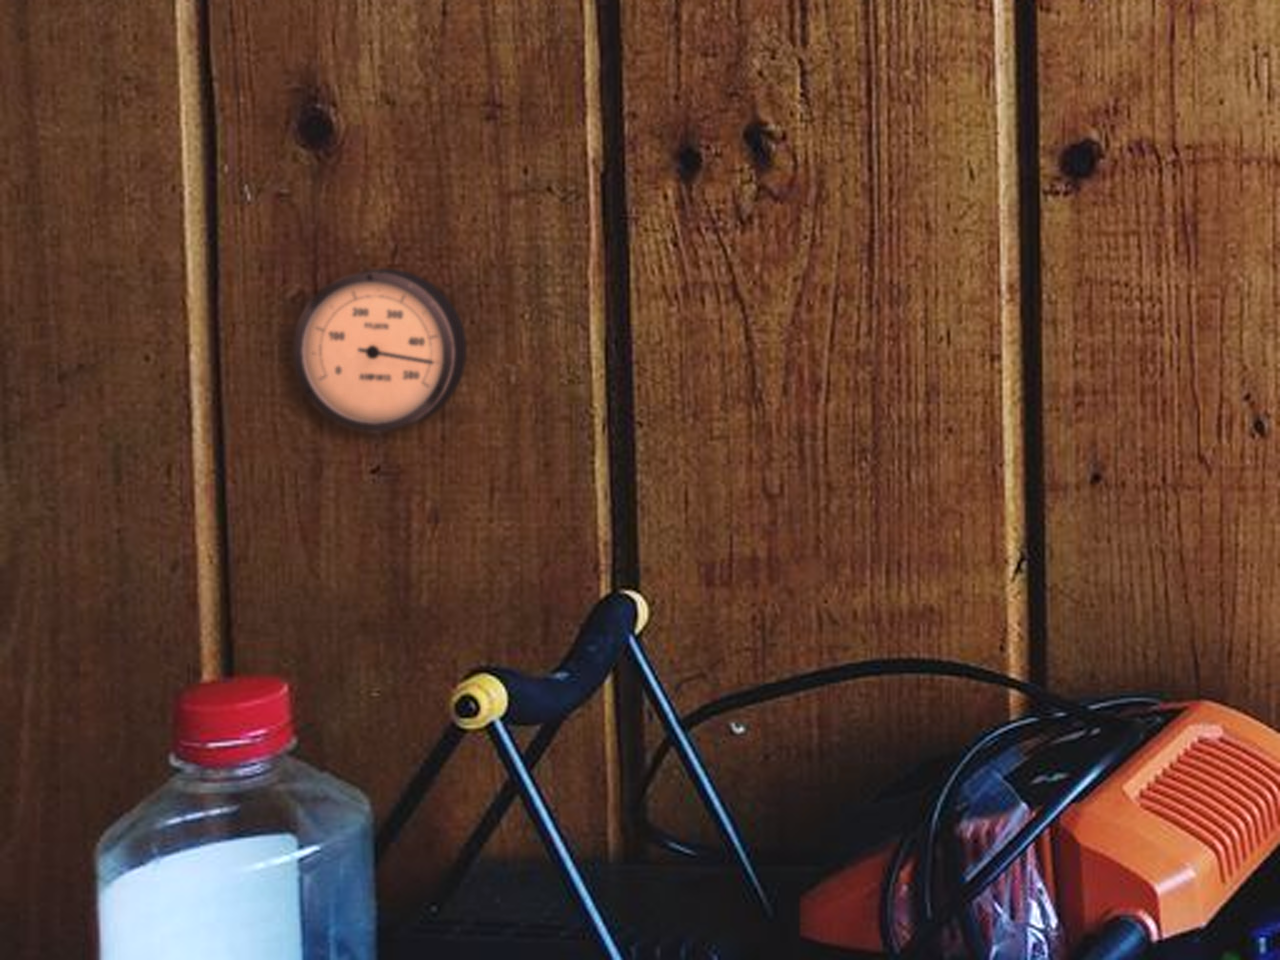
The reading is 450A
